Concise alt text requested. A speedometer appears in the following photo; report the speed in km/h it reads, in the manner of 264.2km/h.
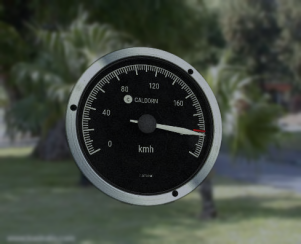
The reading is 200km/h
